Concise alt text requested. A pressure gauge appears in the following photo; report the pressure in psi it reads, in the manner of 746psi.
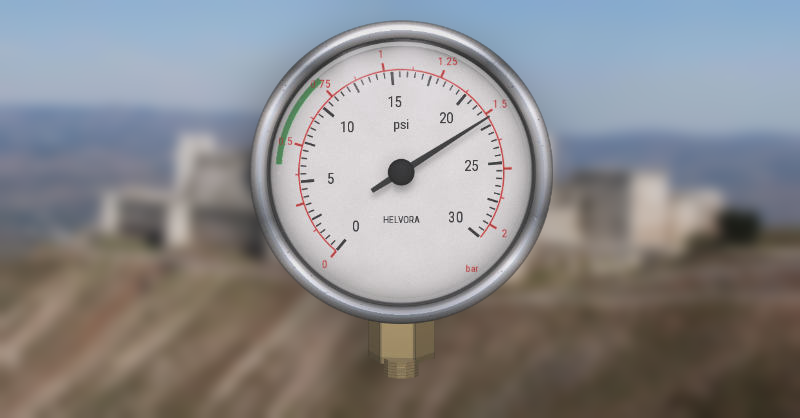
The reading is 22psi
